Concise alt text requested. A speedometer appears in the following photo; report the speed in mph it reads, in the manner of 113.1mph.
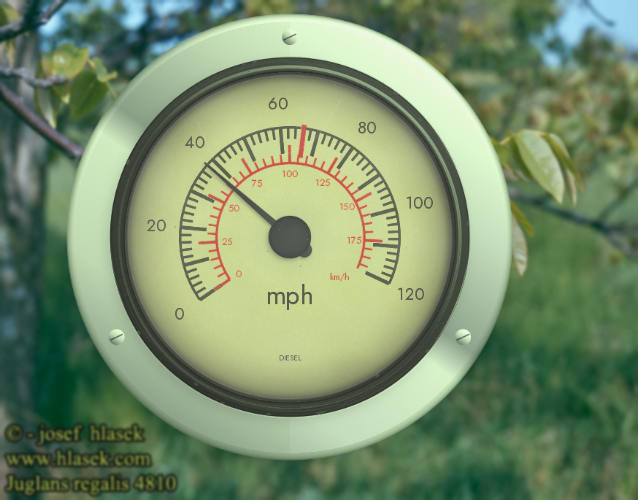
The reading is 38mph
